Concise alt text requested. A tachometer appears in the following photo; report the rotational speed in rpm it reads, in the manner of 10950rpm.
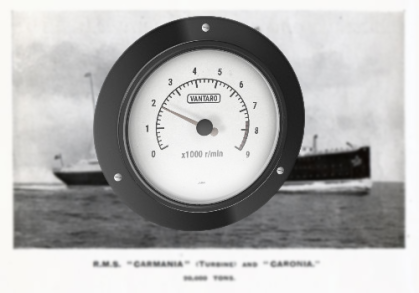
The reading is 2000rpm
